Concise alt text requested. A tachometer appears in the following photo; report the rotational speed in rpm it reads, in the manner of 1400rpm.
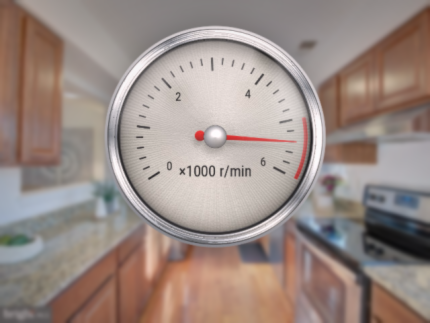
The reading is 5400rpm
